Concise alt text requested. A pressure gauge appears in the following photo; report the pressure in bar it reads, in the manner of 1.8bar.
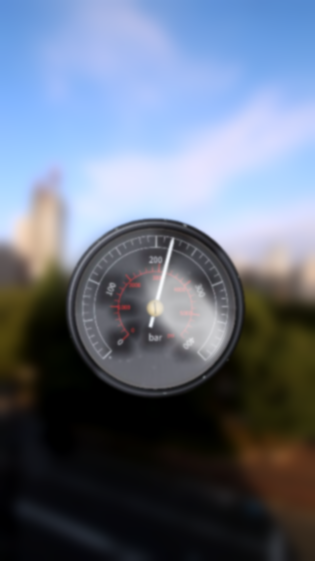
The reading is 220bar
